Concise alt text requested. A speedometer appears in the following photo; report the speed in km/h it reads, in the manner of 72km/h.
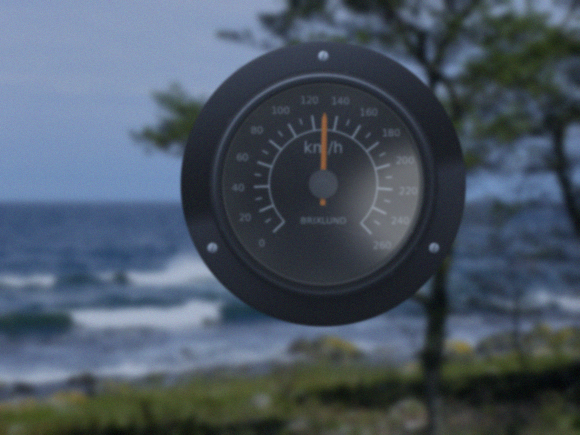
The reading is 130km/h
